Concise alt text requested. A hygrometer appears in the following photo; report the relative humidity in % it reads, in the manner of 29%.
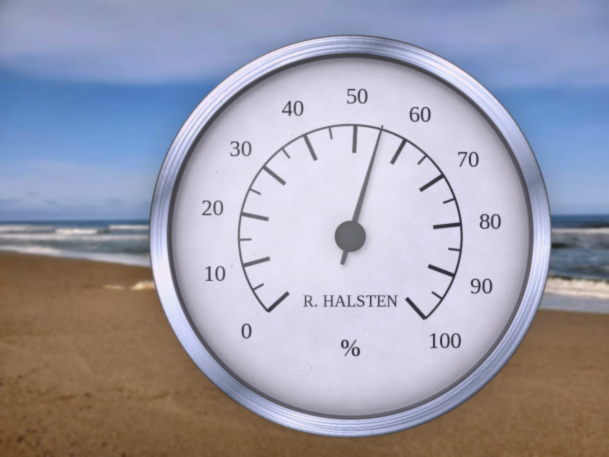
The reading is 55%
